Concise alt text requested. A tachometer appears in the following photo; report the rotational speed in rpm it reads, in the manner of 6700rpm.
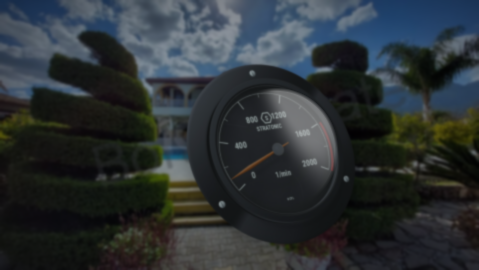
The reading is 100rpm
